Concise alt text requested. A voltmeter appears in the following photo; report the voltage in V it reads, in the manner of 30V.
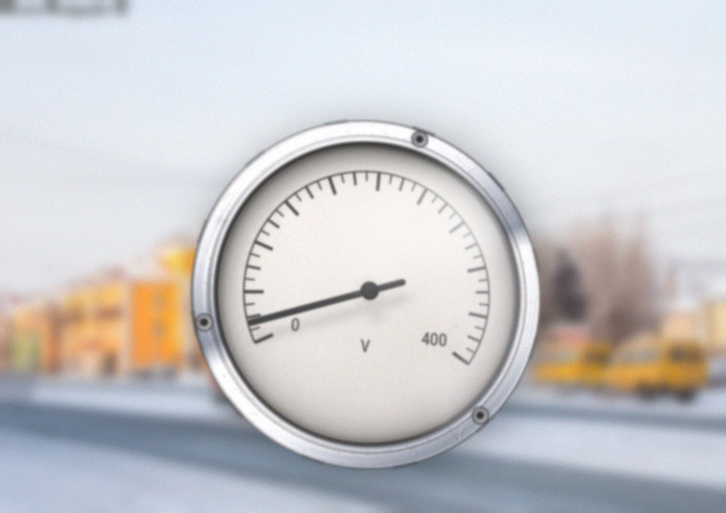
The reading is 15V
